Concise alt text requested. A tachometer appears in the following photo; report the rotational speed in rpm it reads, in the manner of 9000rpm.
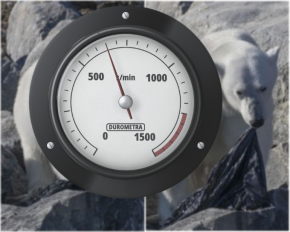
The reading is 650rpm
